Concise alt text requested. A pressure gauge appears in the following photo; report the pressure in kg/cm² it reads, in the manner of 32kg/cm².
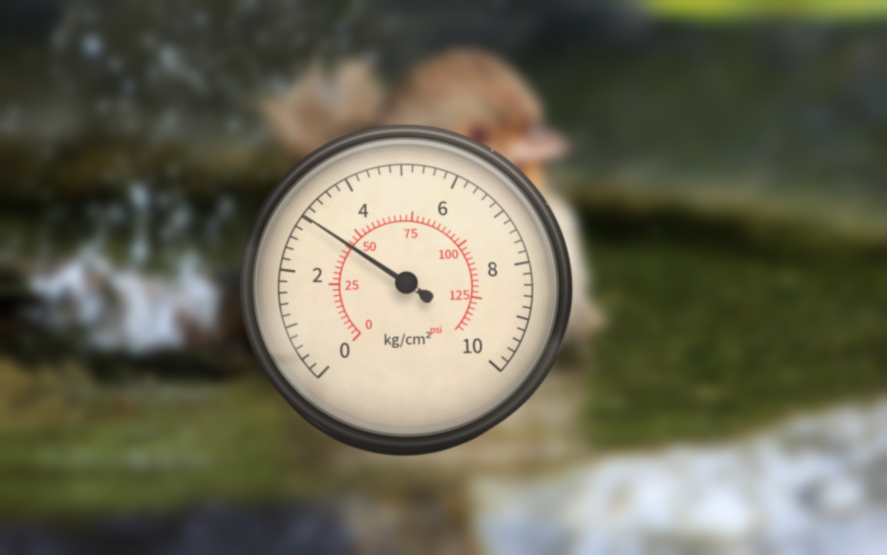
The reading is 3kg/cm²
